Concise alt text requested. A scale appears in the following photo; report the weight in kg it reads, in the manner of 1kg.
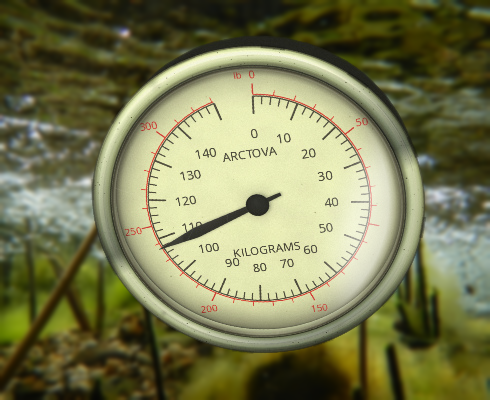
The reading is 108kg
